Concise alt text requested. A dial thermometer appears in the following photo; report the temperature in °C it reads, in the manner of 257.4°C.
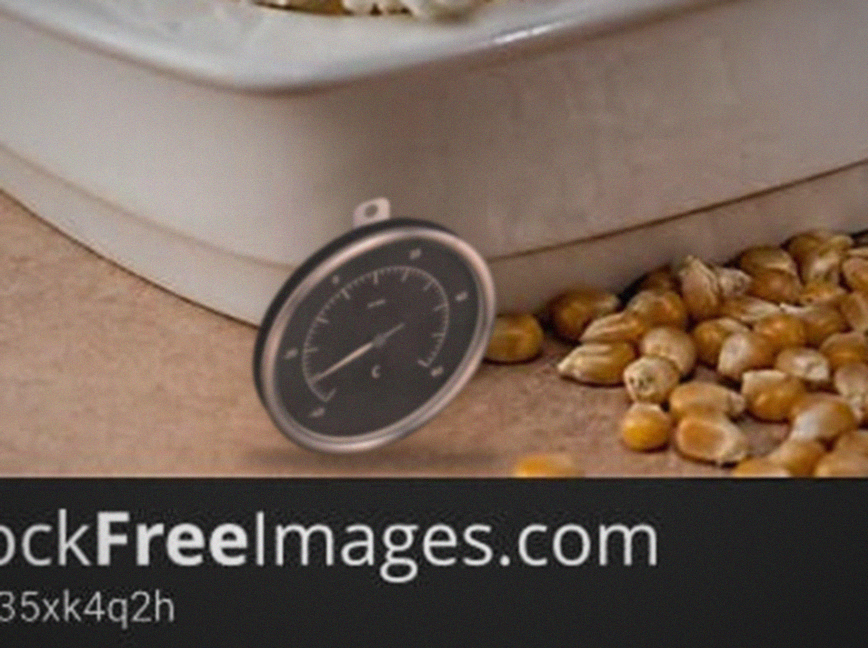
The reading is -30°C
